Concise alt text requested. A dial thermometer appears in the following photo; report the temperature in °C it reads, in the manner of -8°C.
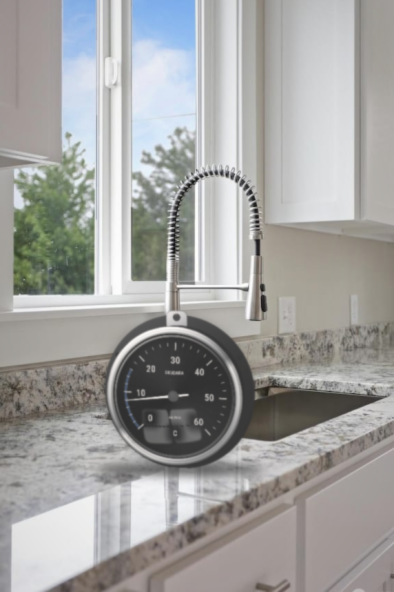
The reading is 8°C
